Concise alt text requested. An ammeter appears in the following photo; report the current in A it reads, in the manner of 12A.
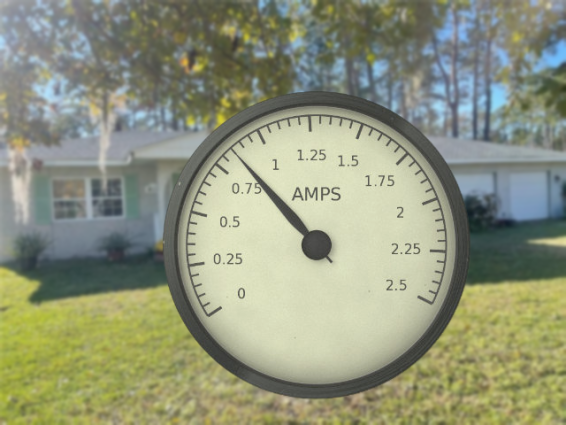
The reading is 0.85A
